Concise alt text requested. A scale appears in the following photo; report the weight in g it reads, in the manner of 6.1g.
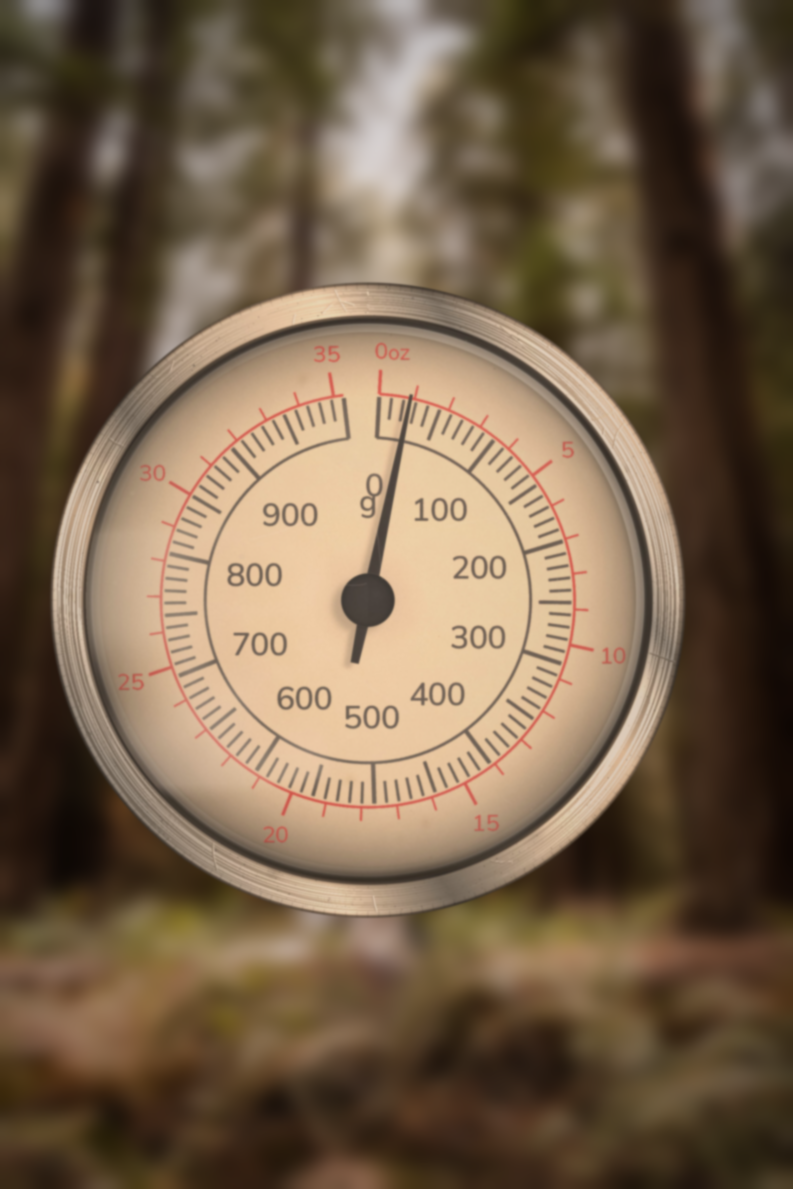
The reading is 25g
